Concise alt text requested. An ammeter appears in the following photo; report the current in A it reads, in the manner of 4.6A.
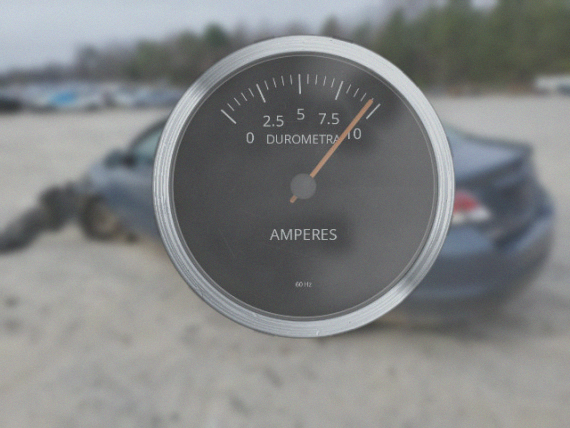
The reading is 9.5A
